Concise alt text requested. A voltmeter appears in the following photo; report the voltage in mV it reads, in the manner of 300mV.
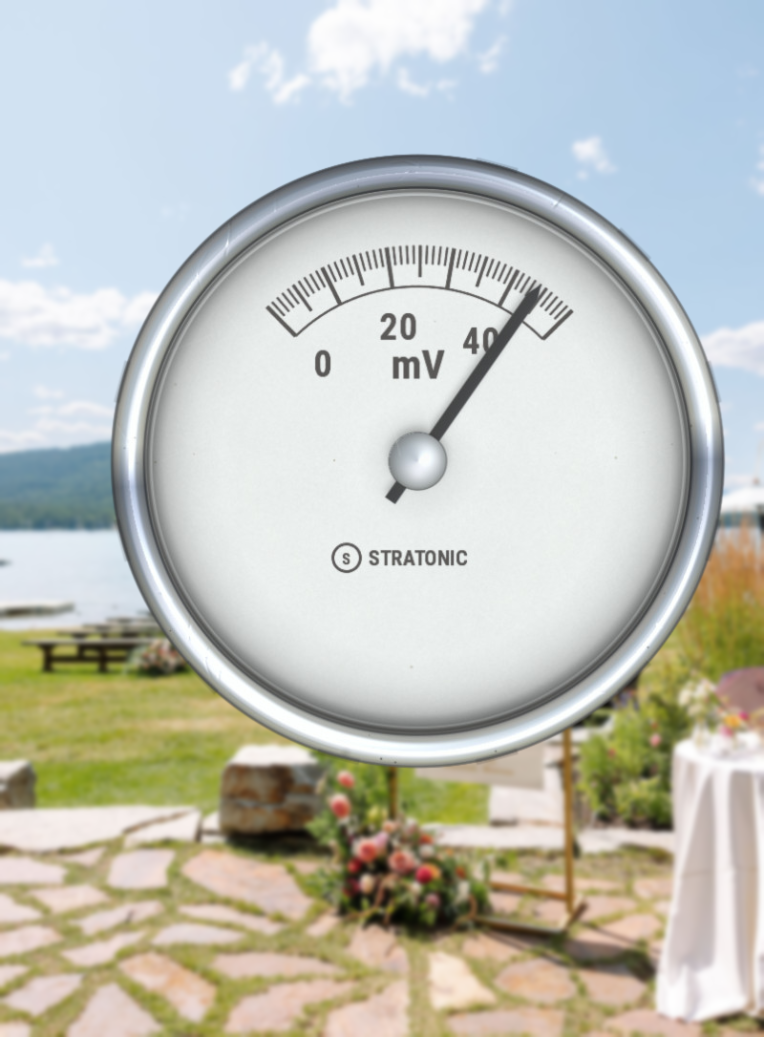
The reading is 44mV
